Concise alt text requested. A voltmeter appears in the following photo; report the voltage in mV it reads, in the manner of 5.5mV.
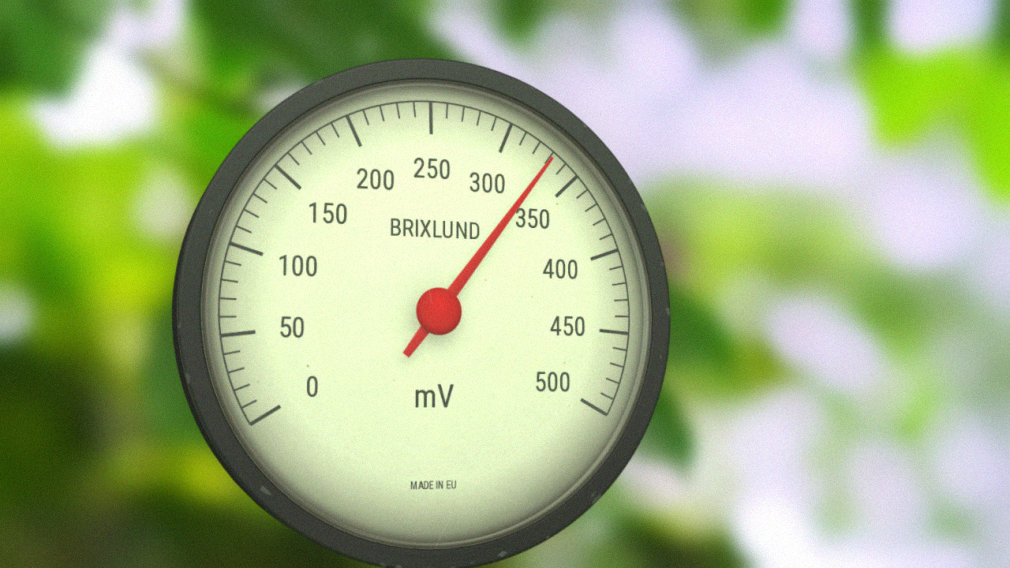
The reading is 330mV
